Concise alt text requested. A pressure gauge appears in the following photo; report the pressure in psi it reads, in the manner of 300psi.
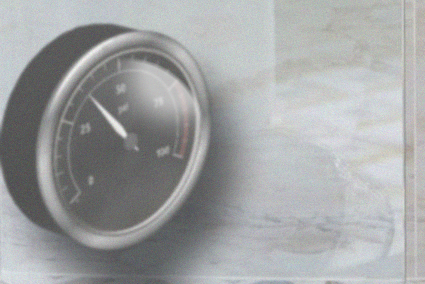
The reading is 35psi
